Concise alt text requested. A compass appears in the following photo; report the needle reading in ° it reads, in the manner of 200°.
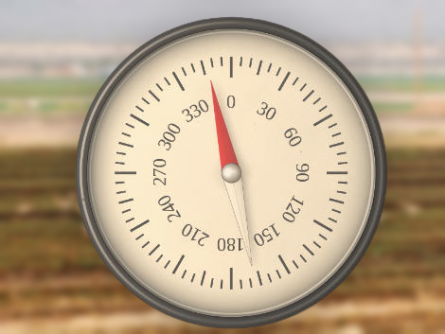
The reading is 347.5°
